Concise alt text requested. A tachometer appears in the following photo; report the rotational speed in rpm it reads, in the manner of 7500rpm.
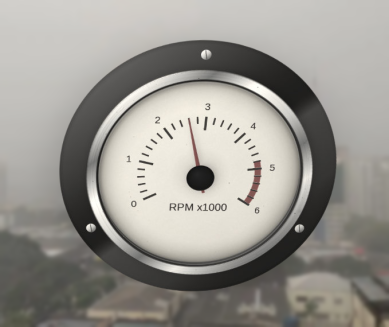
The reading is 2600rpm
